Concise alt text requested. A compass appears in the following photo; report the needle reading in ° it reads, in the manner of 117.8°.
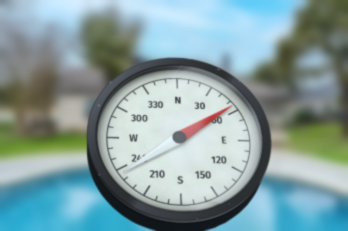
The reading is 55°
